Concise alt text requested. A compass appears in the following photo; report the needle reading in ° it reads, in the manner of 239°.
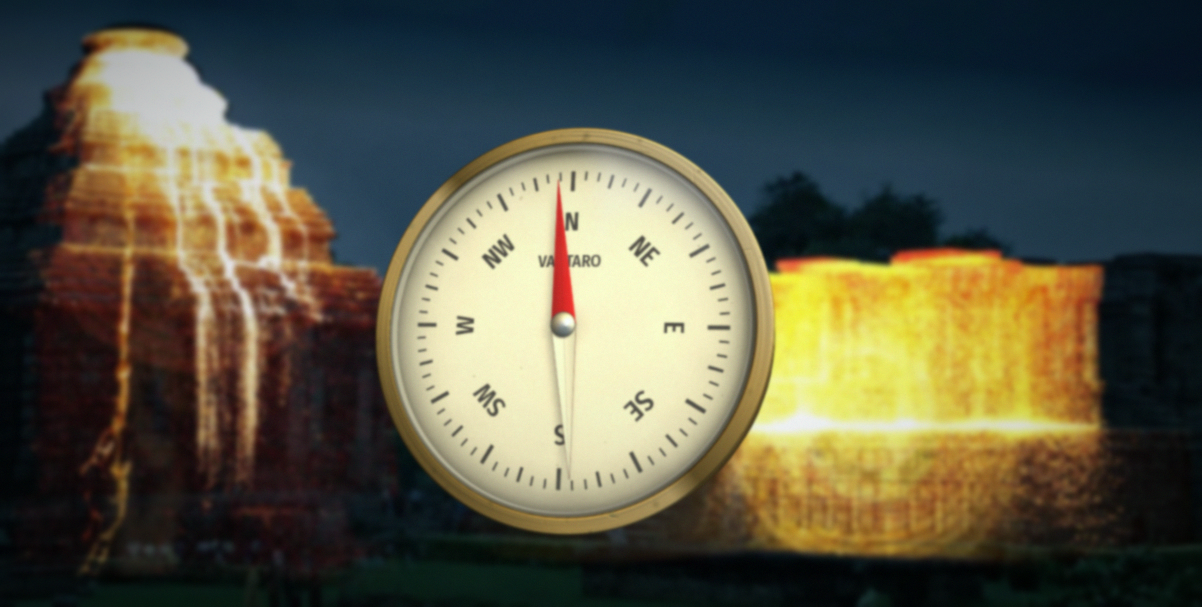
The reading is 355°
